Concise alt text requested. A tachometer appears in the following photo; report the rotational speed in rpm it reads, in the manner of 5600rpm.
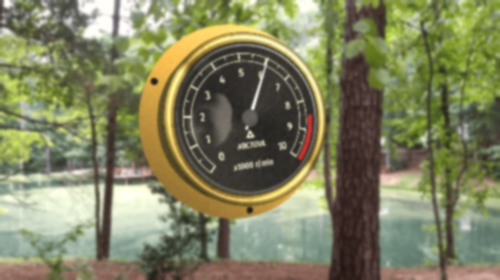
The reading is 6000rpm
